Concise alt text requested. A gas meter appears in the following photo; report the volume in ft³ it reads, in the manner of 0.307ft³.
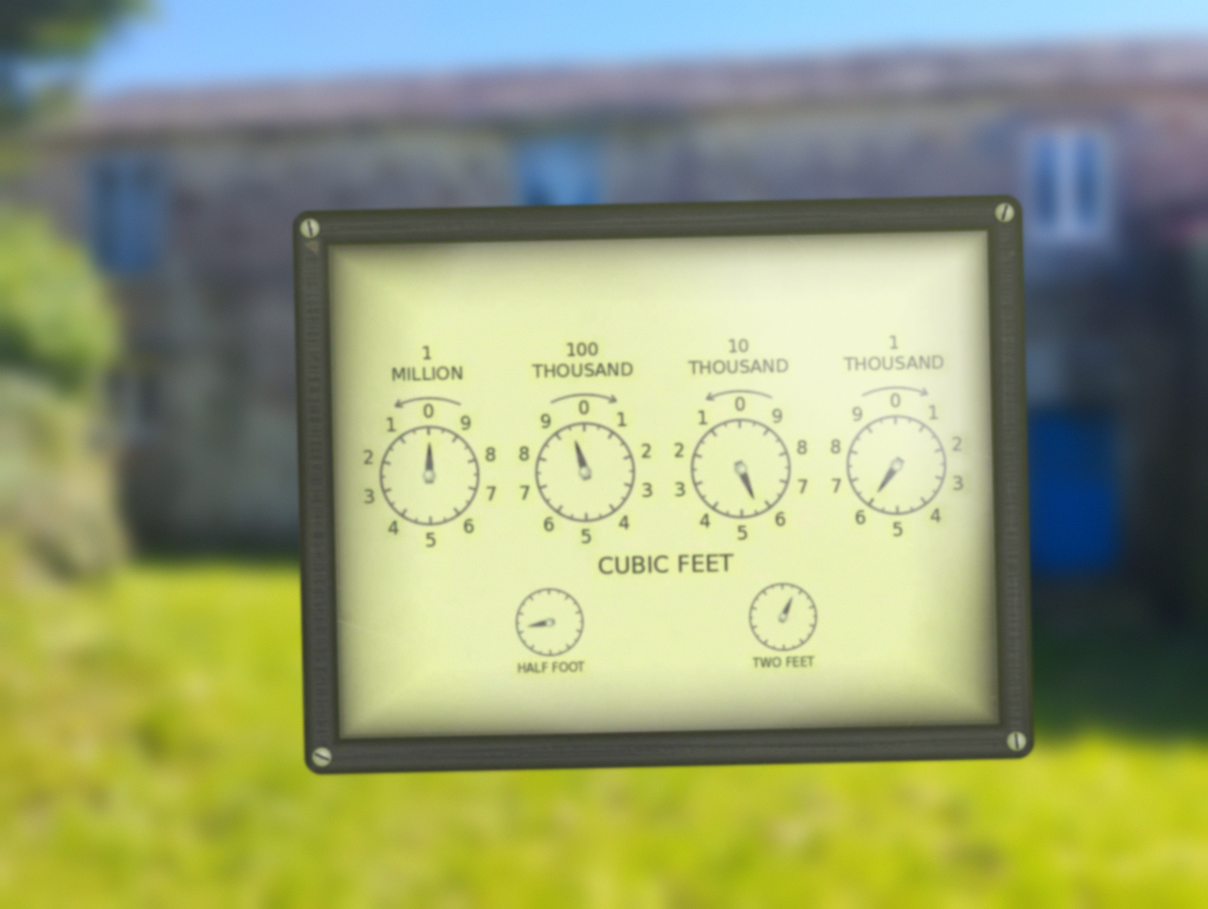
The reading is 995600ft³
